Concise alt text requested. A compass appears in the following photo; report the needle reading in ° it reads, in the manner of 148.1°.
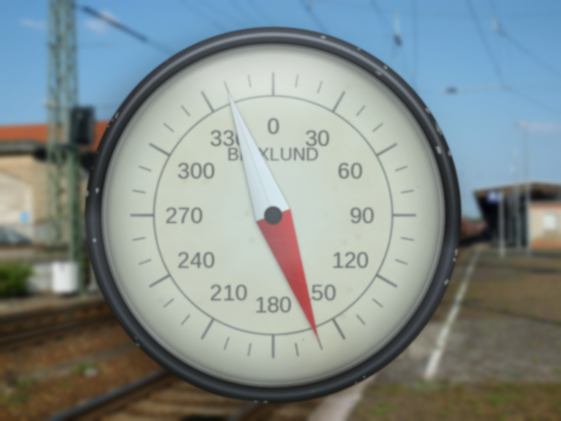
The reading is 160°
